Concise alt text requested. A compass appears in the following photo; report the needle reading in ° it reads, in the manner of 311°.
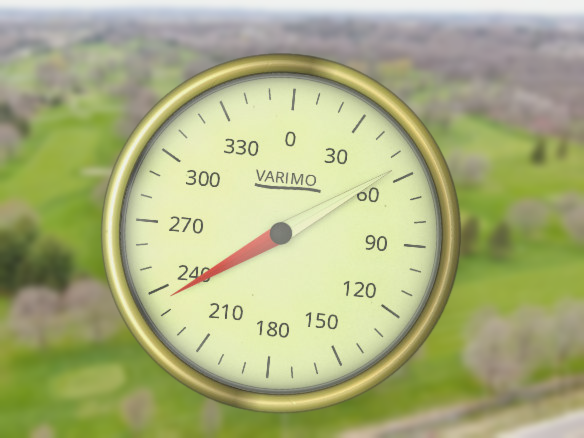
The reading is 235°
